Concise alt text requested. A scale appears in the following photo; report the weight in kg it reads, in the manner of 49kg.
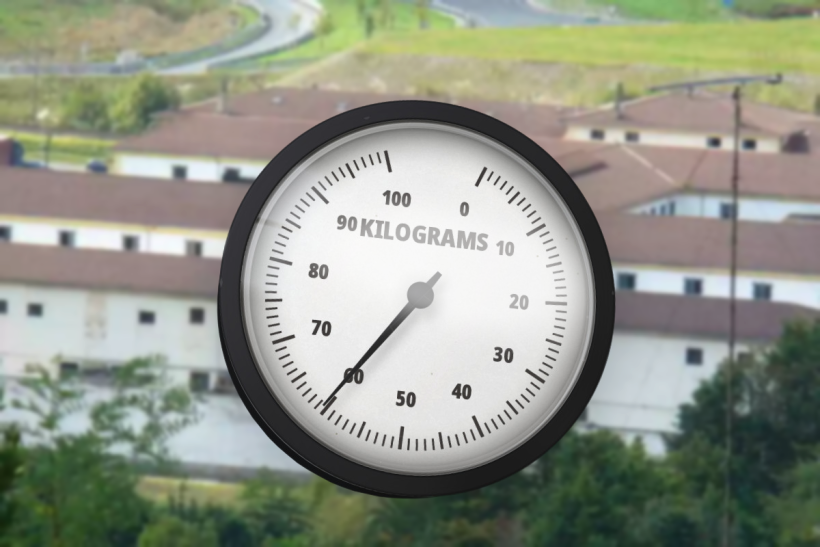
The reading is 60.5kg
